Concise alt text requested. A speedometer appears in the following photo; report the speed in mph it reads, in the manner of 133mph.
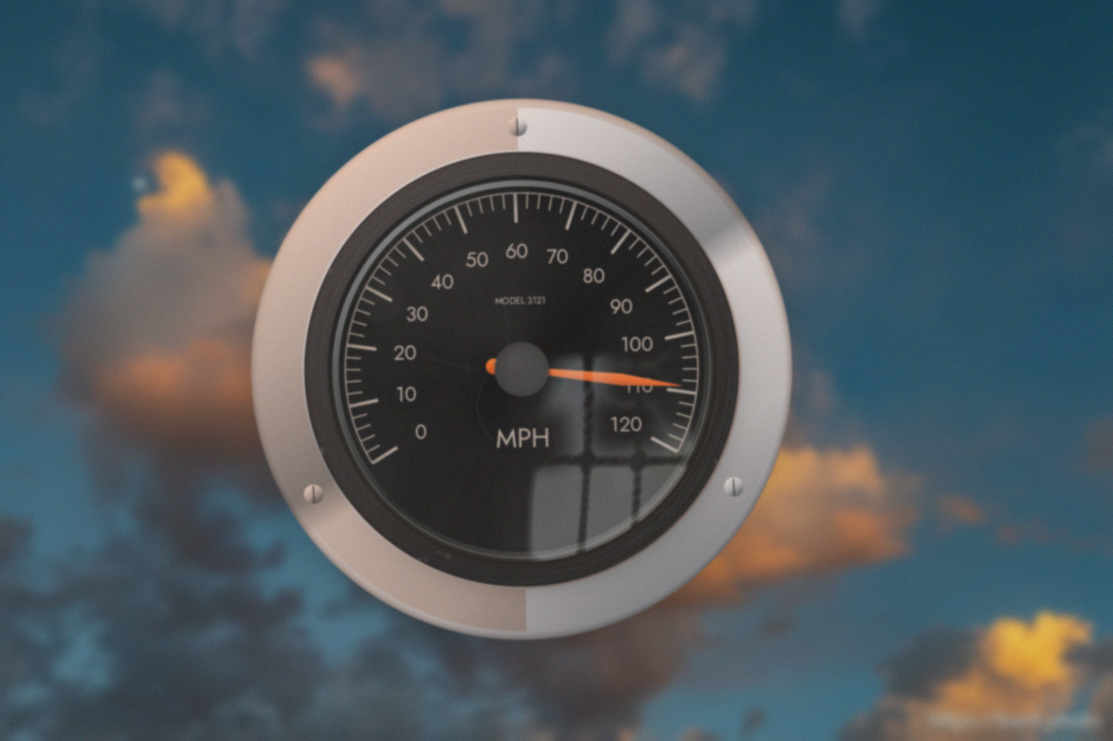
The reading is 109mph
